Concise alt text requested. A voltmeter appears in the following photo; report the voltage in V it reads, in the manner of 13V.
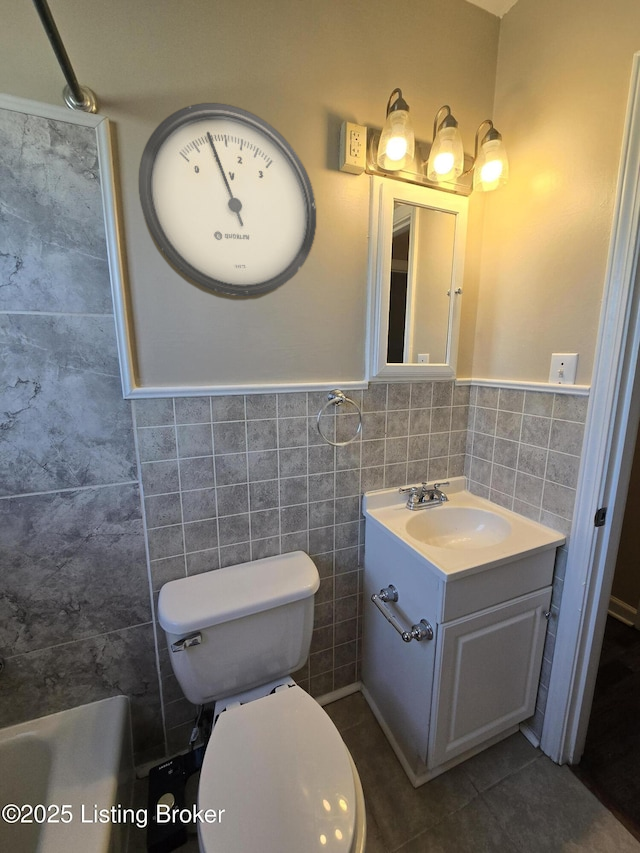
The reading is 1V
